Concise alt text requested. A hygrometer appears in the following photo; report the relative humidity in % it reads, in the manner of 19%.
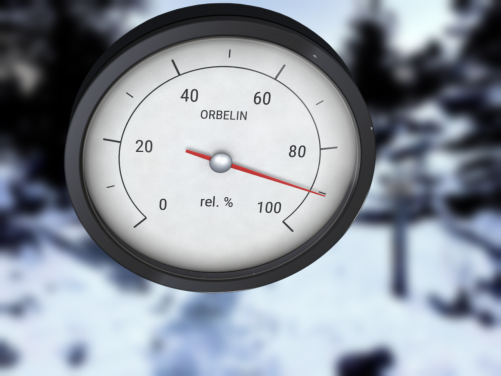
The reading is 90%
